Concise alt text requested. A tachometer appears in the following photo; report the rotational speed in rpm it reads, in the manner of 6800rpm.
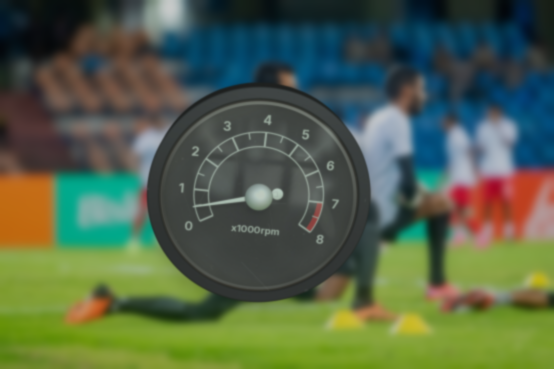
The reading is 500rpm
